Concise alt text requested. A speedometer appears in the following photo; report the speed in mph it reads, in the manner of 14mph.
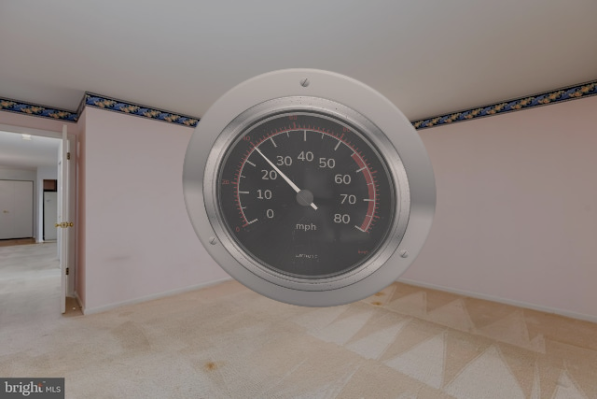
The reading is 25mph
